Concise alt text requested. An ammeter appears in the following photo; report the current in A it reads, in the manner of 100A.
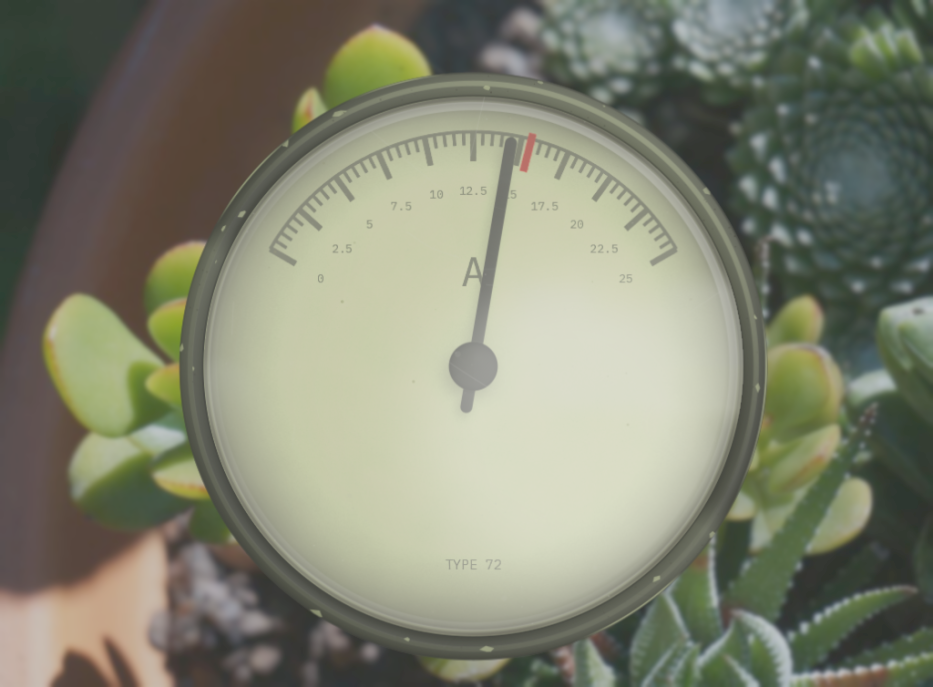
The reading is 14.5A
